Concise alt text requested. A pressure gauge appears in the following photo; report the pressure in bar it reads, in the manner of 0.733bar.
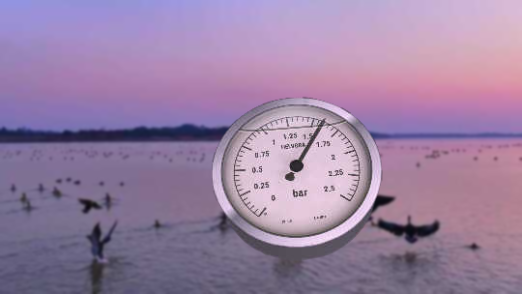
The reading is 1.6bar
